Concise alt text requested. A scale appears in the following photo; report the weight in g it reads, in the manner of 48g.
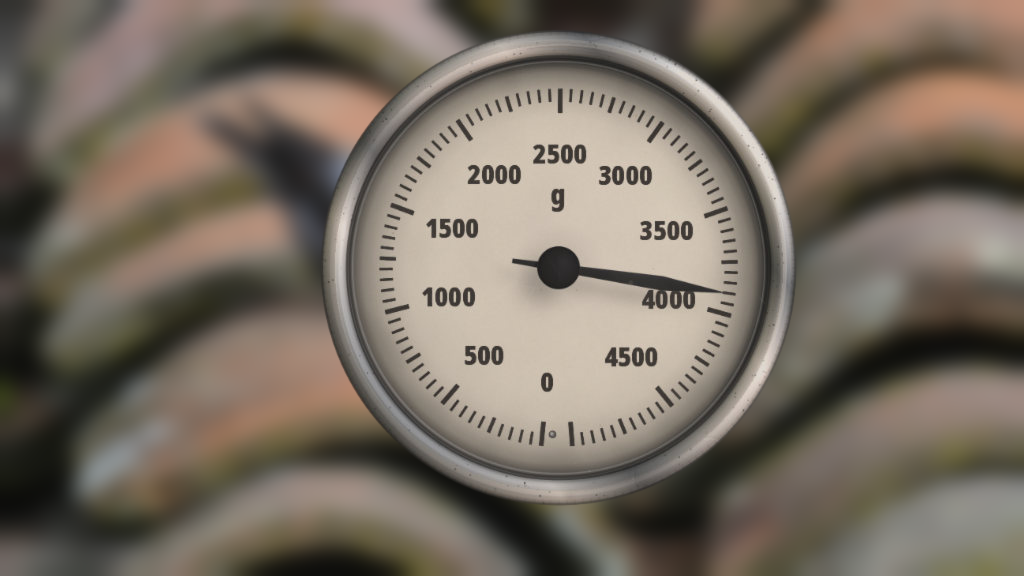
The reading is 3900g
